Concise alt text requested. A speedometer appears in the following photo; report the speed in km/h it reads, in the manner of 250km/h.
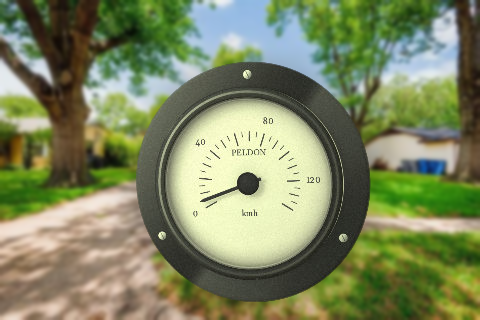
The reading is 5km/h
